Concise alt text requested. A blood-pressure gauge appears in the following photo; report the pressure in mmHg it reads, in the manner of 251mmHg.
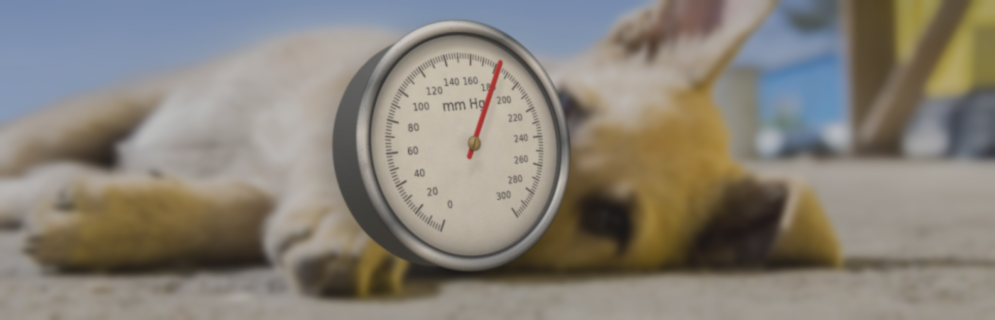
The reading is 180mmHg
